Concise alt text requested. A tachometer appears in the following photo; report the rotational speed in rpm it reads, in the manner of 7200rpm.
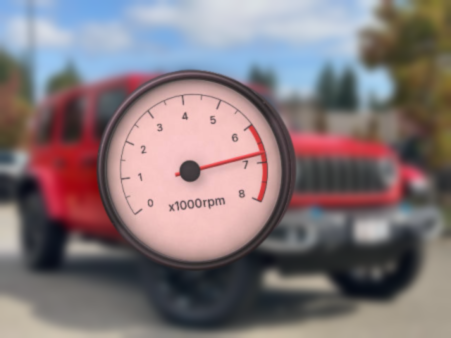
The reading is 6750rpm
